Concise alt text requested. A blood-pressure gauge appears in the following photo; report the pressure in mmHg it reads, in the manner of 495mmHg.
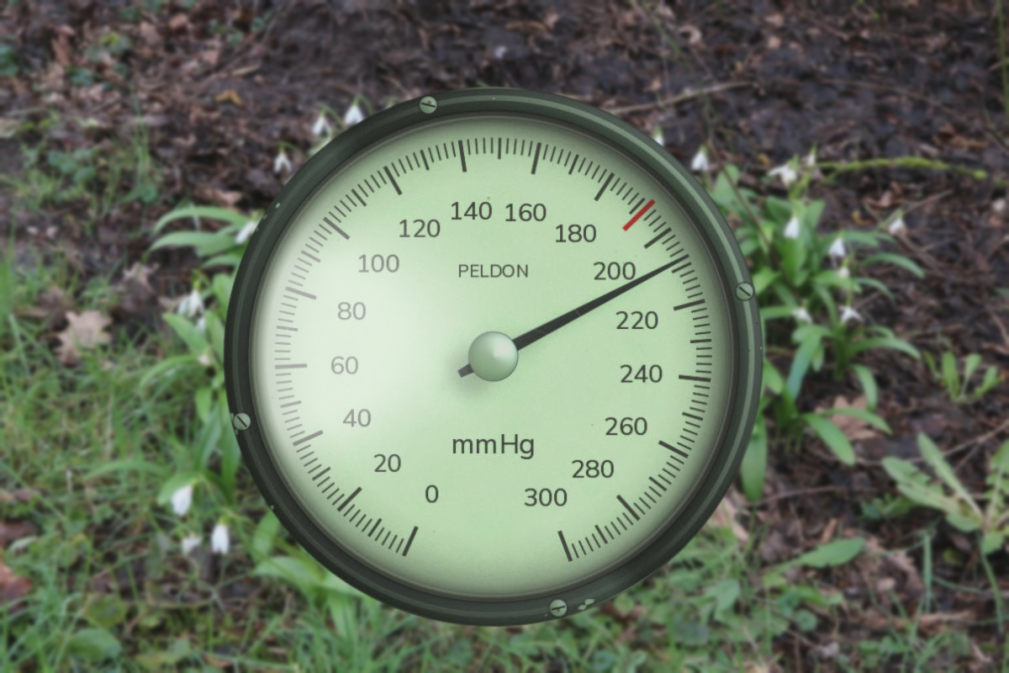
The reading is 208mmHg
